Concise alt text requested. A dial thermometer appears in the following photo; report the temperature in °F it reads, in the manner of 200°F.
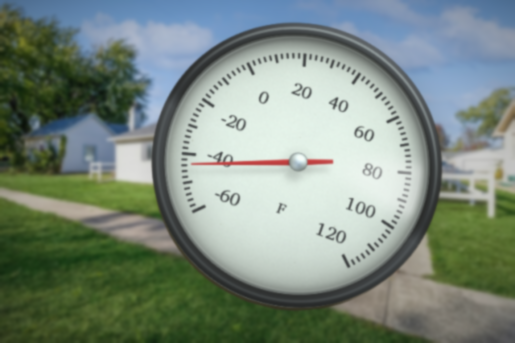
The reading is -44°F
